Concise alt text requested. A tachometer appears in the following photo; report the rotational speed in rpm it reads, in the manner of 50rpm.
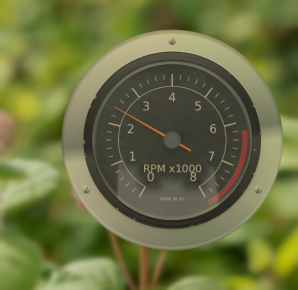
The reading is 2400rpm
